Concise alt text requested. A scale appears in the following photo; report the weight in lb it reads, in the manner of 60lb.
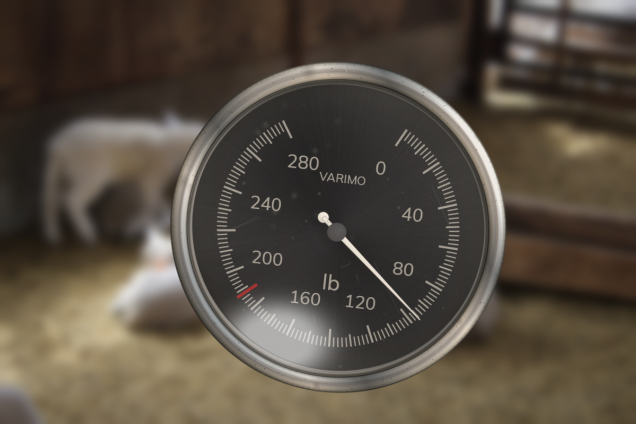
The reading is 96lb
